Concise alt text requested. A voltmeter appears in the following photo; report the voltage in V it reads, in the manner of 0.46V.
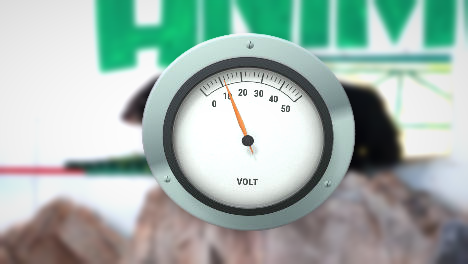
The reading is 12V
